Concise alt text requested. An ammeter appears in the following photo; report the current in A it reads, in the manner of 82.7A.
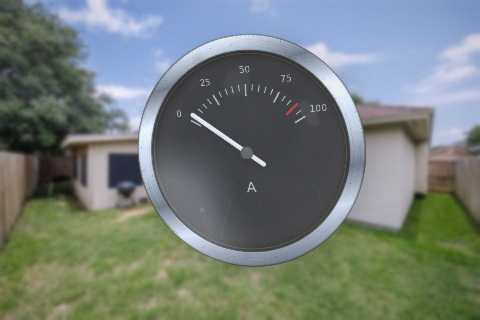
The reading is 5A
